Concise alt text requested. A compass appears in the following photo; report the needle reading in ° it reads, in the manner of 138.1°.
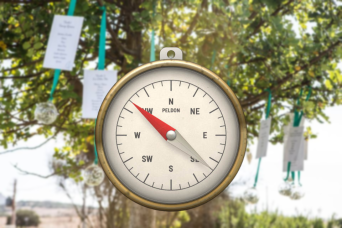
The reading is 310°
